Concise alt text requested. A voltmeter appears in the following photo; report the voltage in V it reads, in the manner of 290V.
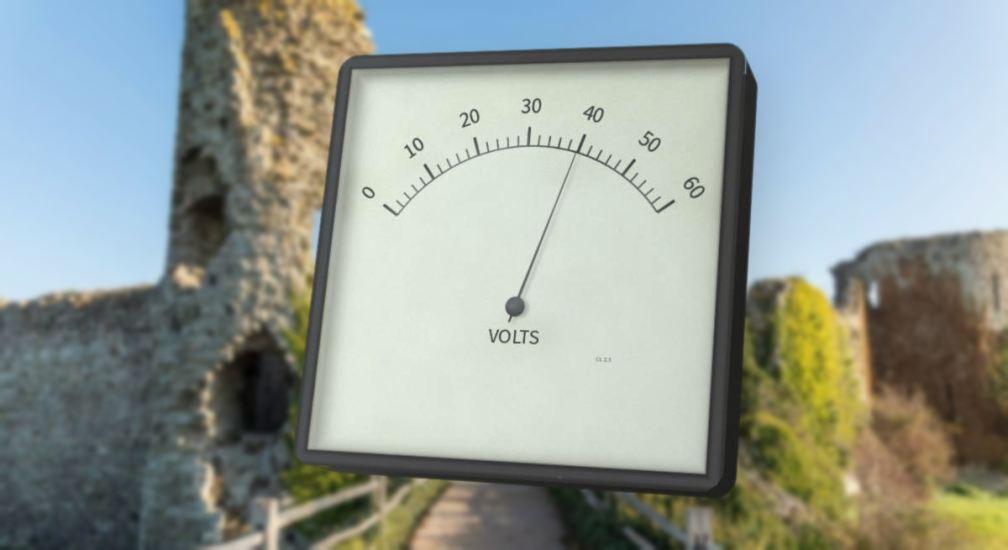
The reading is 40V
